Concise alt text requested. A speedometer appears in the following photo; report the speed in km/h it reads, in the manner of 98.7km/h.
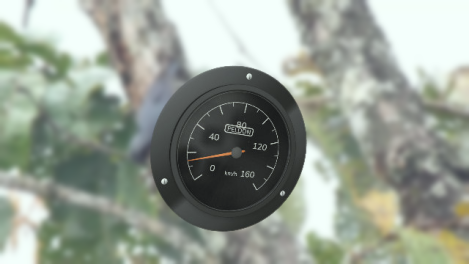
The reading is 15km/h
